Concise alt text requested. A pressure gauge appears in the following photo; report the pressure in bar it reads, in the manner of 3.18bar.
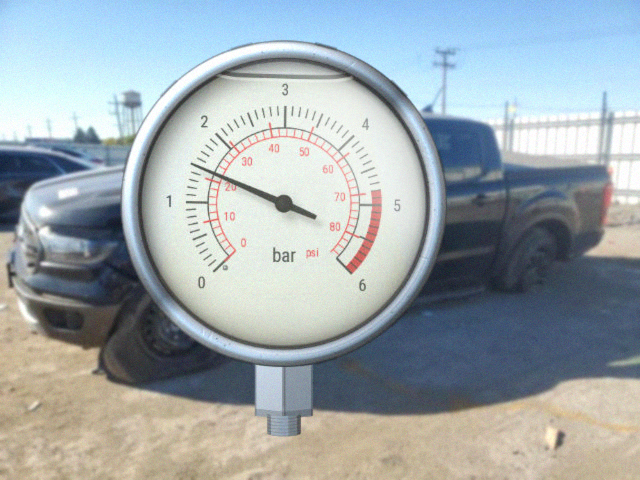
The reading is 1.5bar
